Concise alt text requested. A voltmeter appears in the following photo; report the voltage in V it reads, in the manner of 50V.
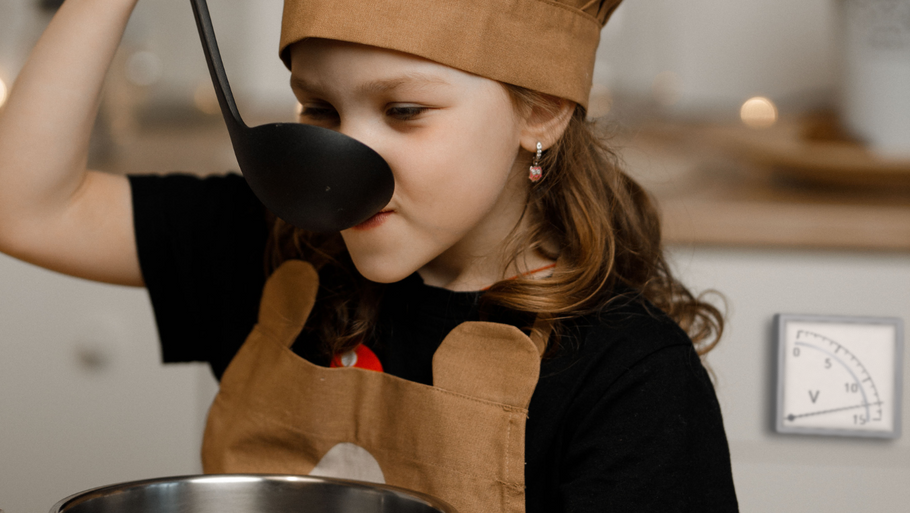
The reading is 13V
